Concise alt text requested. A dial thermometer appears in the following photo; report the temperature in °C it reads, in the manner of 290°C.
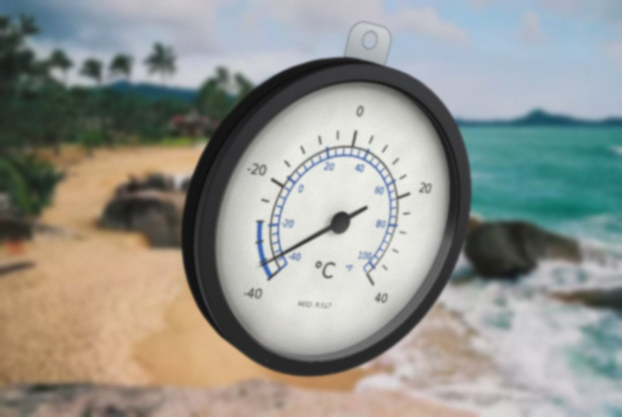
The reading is -36°C
